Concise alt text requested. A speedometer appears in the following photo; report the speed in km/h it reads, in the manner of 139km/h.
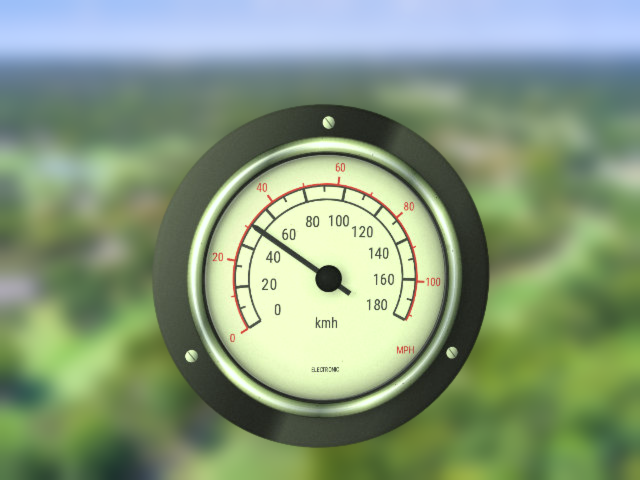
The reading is 50km/h
